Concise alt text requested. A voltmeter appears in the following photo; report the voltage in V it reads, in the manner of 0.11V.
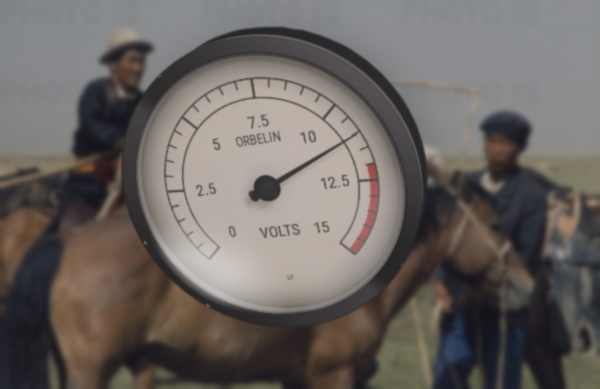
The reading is 11V
